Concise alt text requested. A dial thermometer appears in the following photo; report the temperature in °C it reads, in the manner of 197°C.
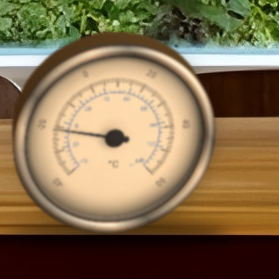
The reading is -20°C
